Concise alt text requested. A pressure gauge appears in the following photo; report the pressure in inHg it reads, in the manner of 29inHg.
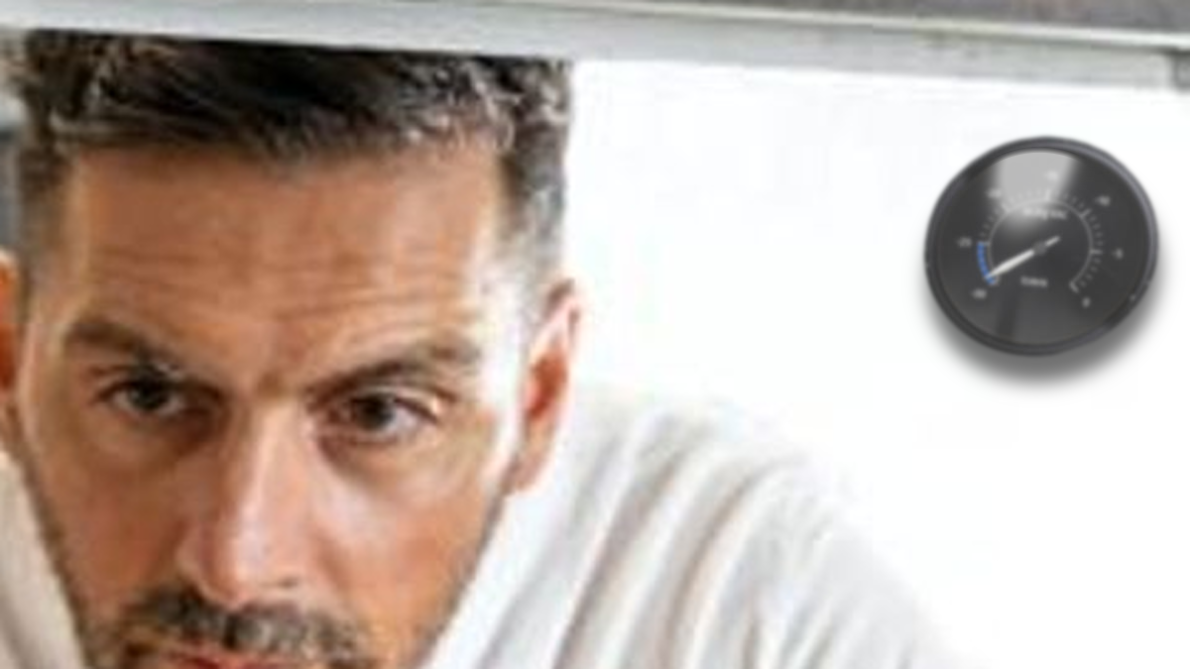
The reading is -29inHg
